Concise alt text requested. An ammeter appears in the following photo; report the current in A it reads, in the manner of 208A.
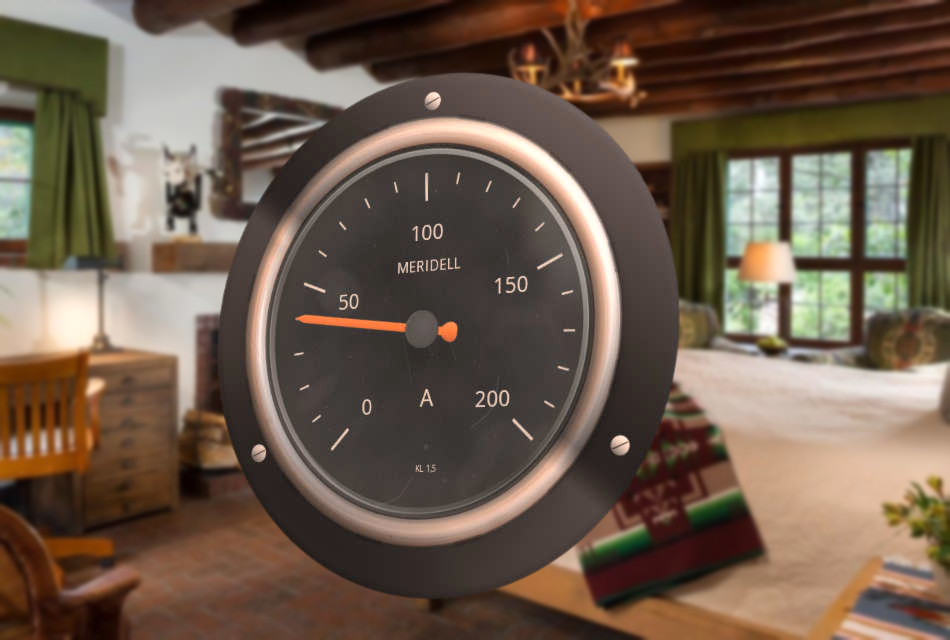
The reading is 40A
